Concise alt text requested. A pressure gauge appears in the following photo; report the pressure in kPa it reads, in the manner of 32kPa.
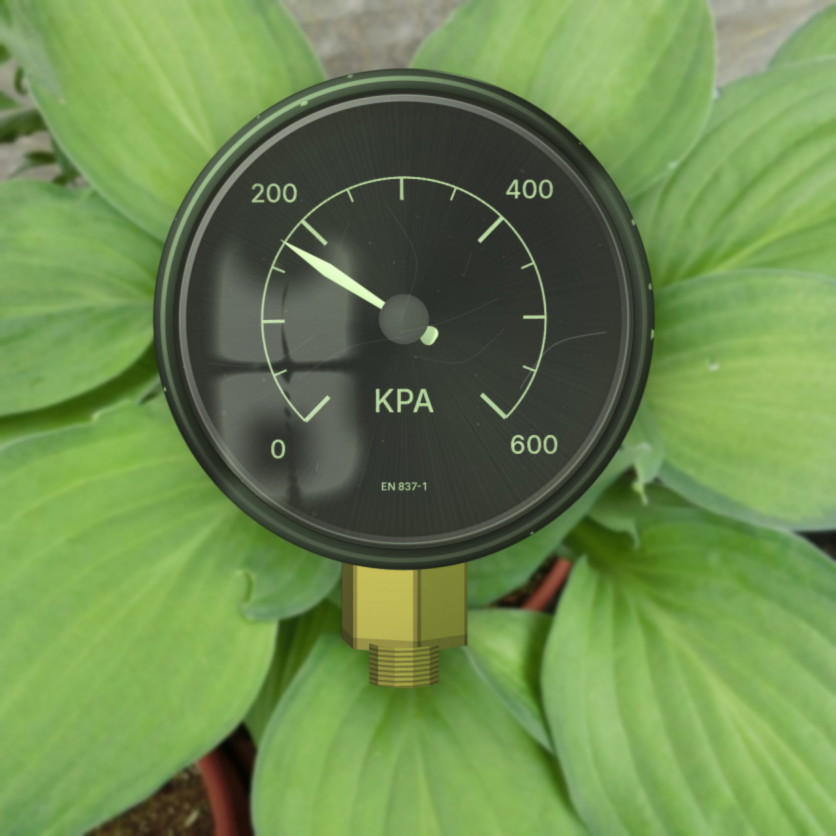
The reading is 175kPa
